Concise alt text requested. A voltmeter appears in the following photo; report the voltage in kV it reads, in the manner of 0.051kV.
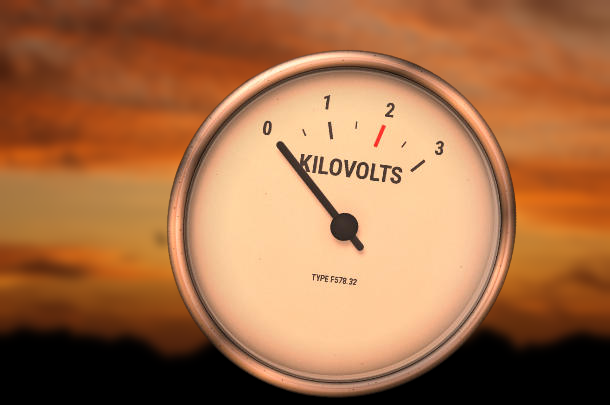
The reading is 0kV
